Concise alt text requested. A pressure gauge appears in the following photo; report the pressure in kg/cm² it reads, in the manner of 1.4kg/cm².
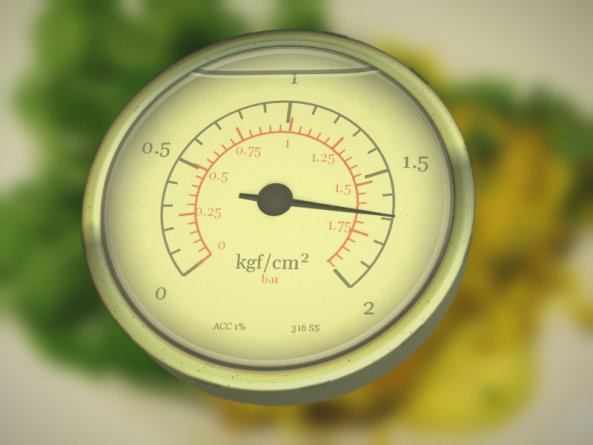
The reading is 1.7kg/cm²
